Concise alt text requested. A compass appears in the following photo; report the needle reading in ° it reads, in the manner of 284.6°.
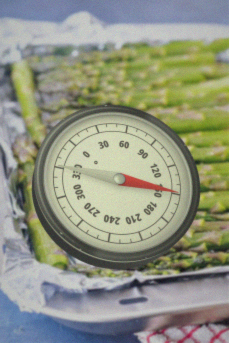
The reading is 150°
